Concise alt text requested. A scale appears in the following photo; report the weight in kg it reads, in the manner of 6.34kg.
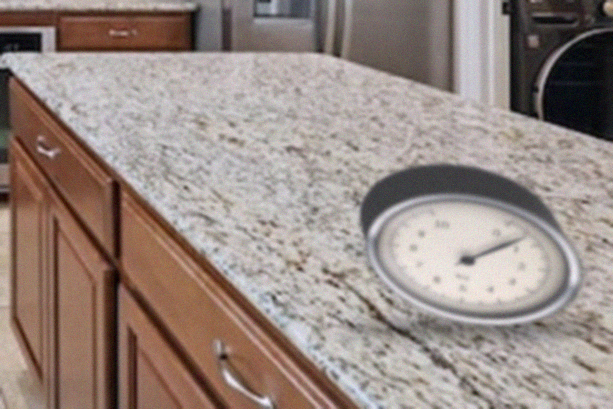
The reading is 0.5kg
